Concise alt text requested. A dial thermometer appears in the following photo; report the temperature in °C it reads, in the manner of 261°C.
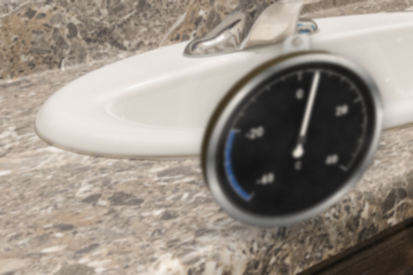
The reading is 4°C
